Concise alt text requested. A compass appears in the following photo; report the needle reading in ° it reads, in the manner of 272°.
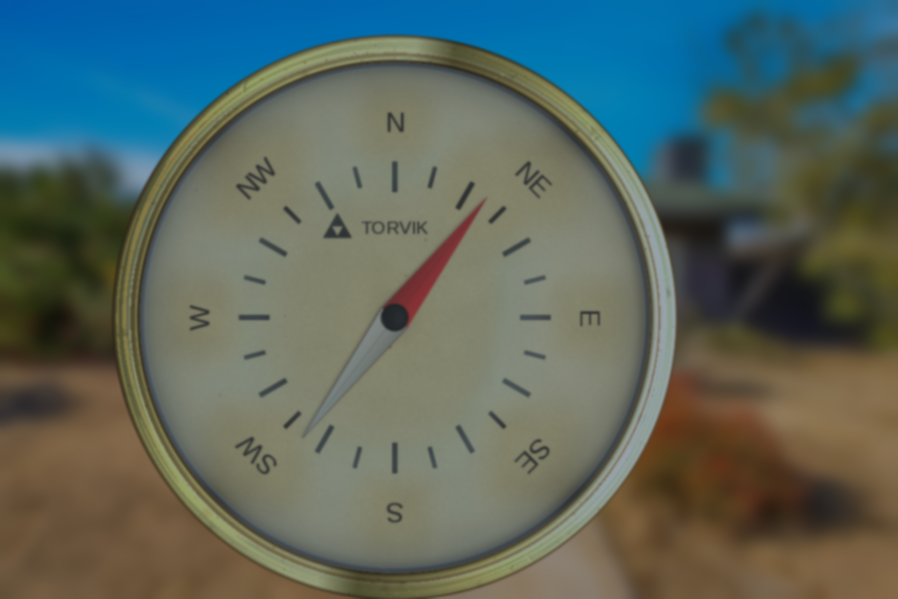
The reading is 37.5°
